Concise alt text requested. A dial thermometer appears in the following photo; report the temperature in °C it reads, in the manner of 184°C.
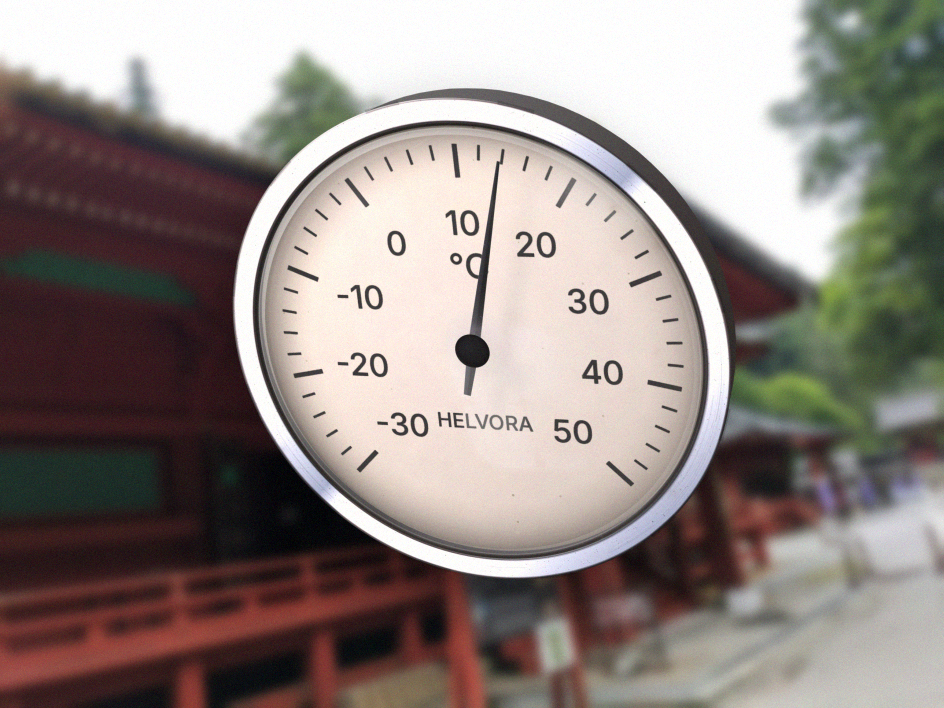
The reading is 14°C
